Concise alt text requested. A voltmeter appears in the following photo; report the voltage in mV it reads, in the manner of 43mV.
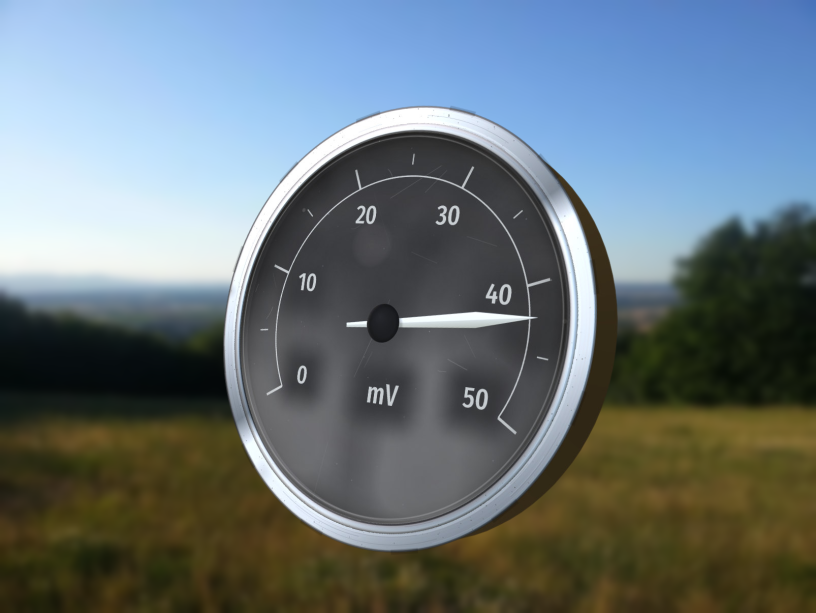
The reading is 42.5mV
